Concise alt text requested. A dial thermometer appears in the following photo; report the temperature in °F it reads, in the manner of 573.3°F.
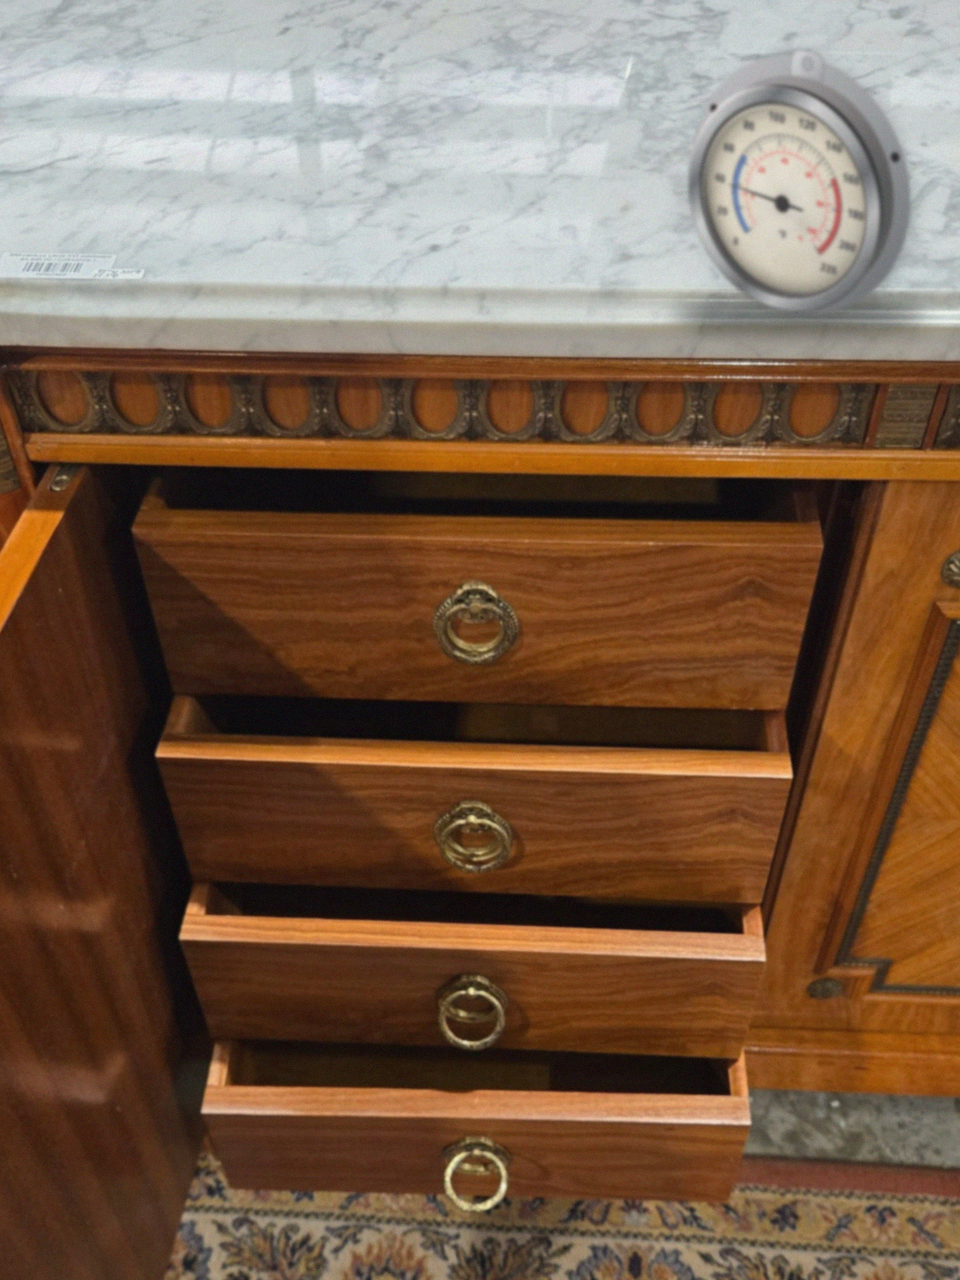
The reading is 40°F
